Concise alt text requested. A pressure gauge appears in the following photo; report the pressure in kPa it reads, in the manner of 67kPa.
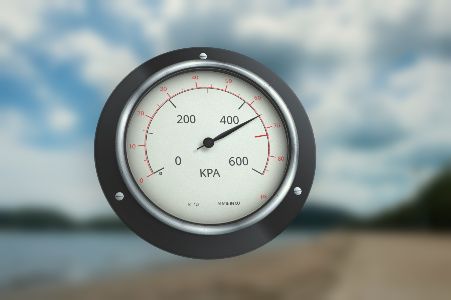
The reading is 450kPa
